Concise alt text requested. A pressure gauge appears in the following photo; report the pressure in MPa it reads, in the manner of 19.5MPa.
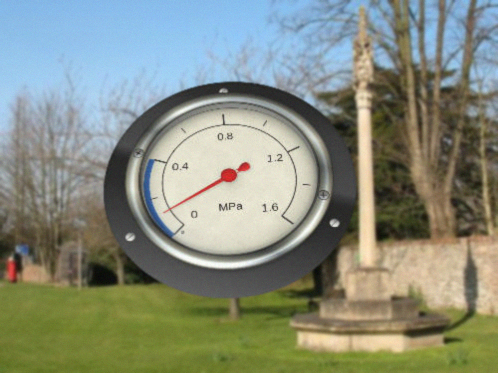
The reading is 0.1MPa
